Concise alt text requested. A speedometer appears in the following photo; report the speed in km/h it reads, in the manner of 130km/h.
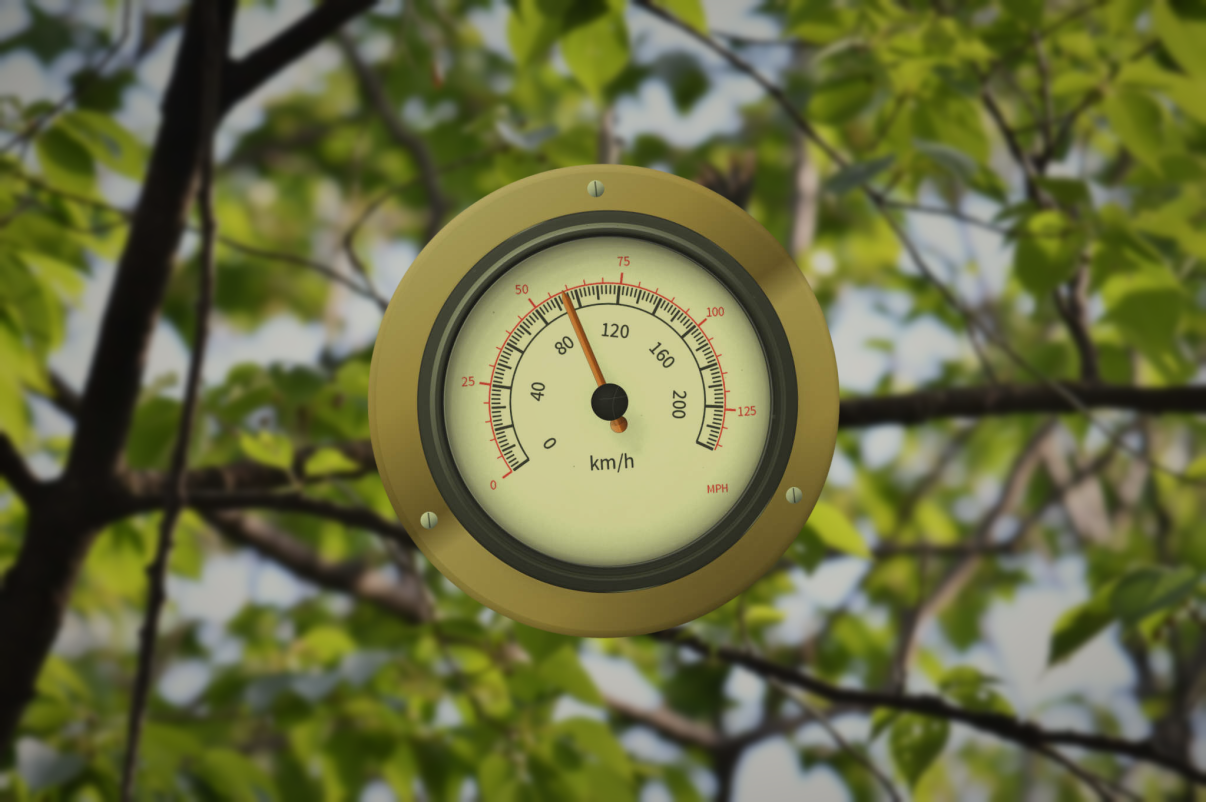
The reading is 94km/h
